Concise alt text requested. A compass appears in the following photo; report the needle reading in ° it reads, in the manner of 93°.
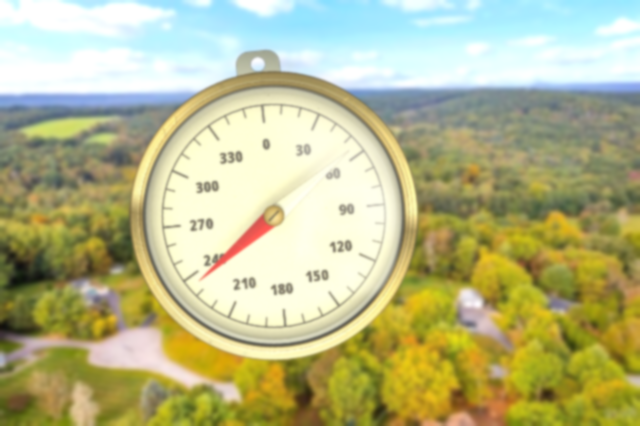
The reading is 235°
